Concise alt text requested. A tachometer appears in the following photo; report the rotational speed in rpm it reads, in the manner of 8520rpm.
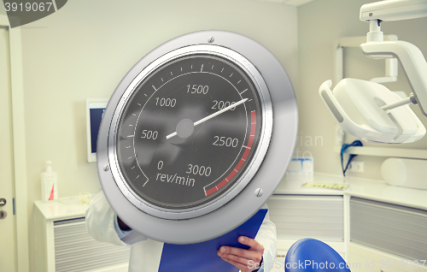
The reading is 2100rpm
